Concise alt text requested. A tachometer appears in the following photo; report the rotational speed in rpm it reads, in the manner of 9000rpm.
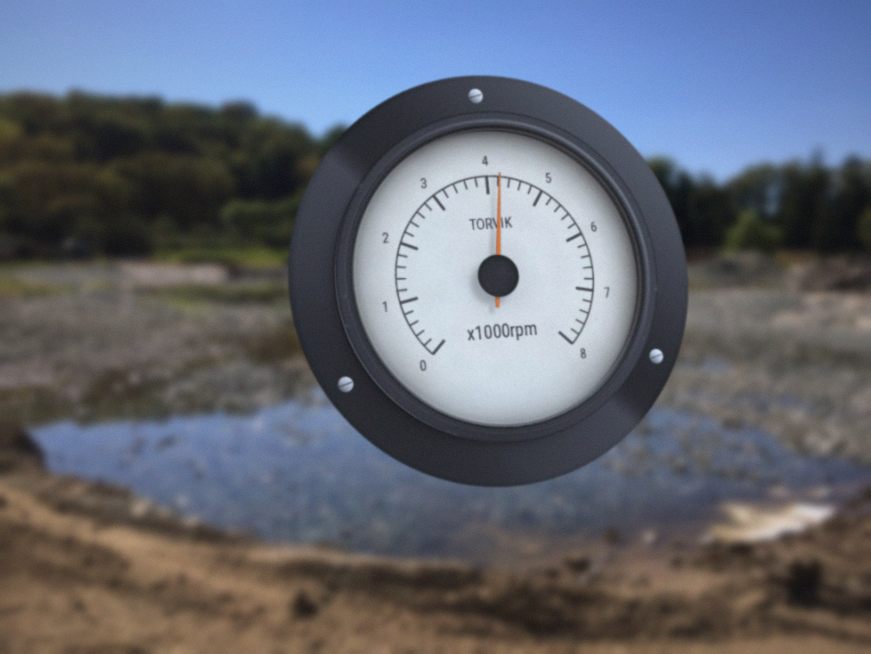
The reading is 4200rpm
